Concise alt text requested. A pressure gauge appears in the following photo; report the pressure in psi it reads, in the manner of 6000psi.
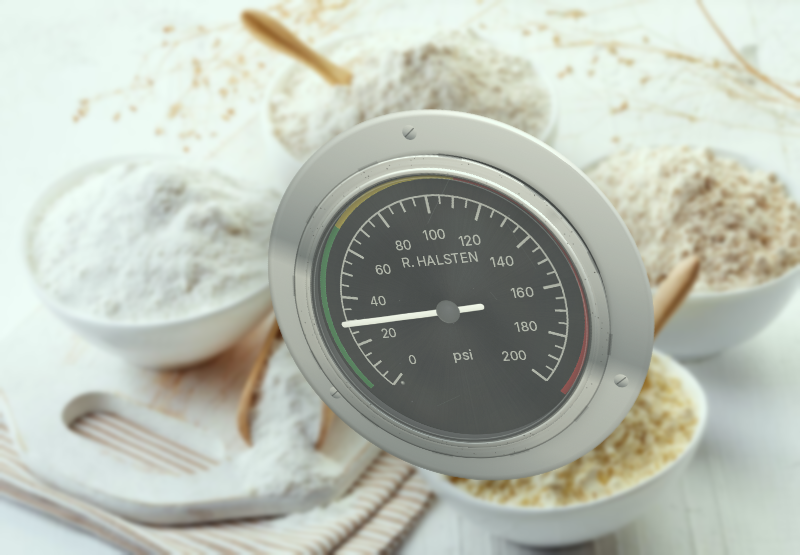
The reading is 30psi
